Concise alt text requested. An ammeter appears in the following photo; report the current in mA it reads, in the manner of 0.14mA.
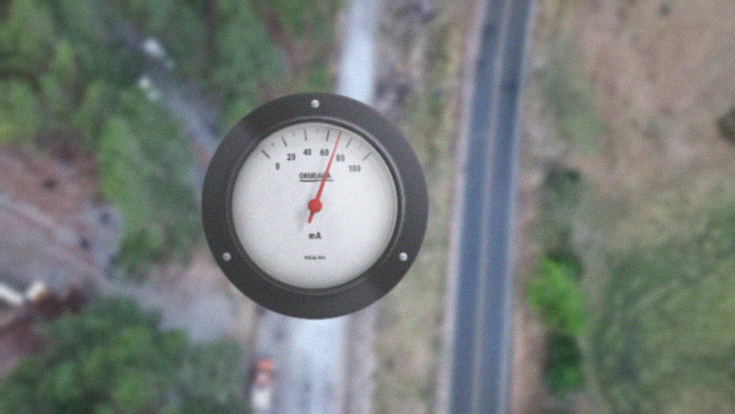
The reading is 70mA
